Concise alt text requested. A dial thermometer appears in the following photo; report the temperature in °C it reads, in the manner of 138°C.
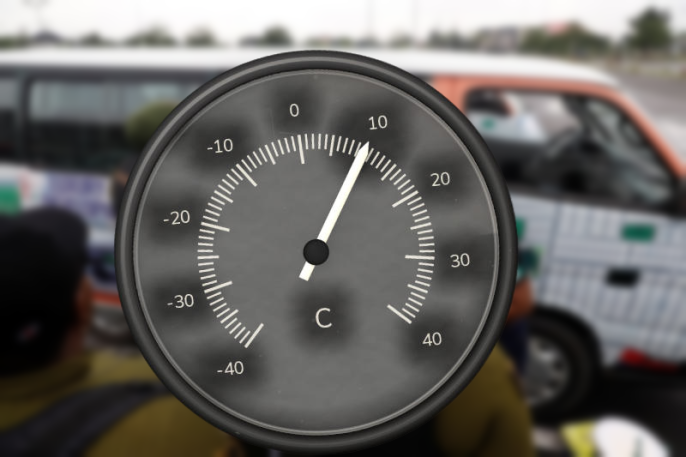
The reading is 10°C
